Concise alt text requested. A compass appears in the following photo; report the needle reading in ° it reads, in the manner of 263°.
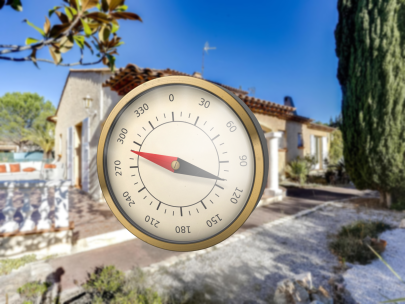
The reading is 290°
